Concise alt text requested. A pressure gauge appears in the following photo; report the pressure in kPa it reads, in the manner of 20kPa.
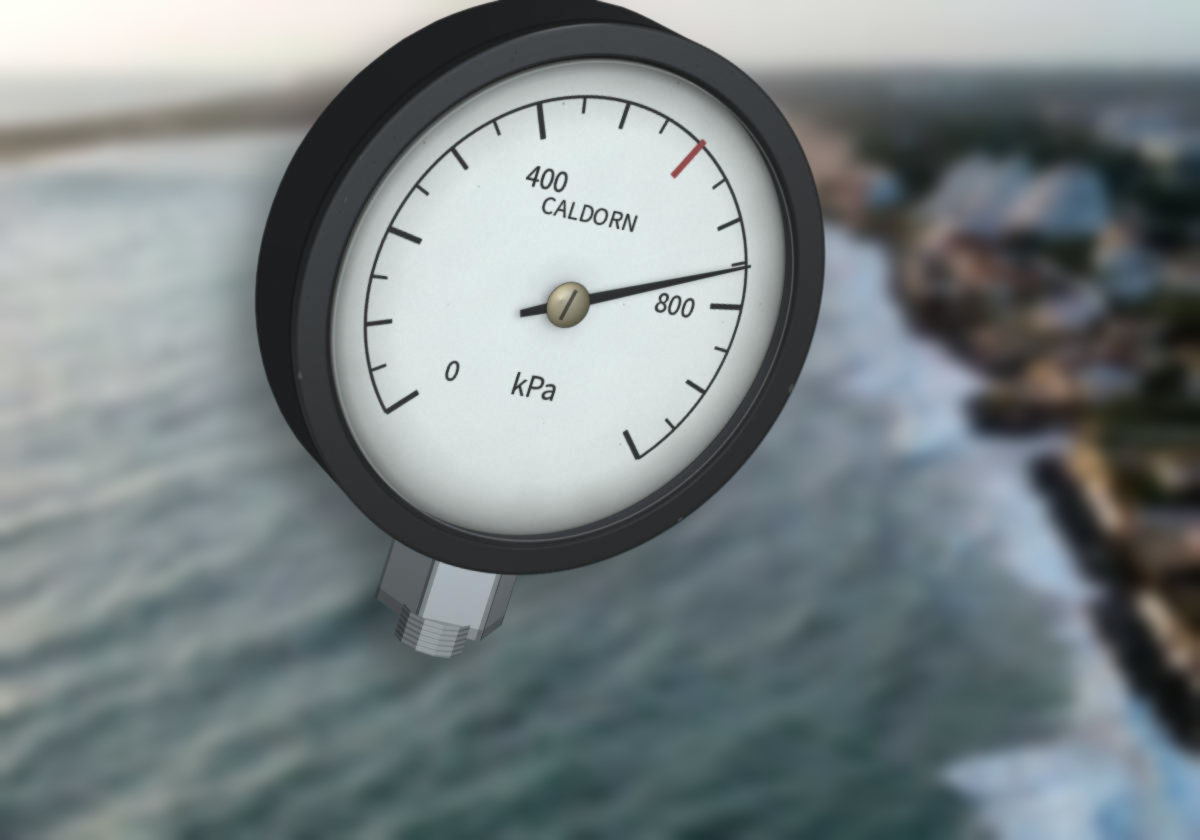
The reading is 750kPa
